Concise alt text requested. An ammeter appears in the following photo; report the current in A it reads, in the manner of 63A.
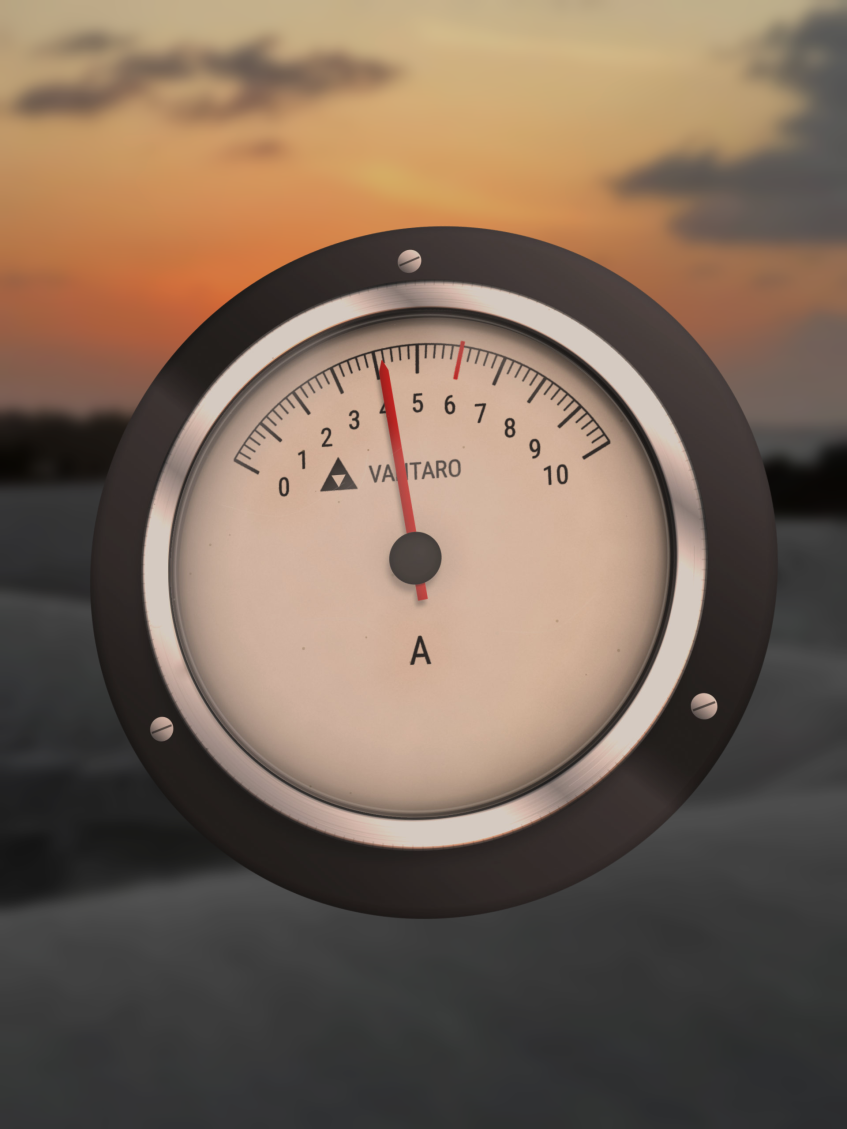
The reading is 4.2A
